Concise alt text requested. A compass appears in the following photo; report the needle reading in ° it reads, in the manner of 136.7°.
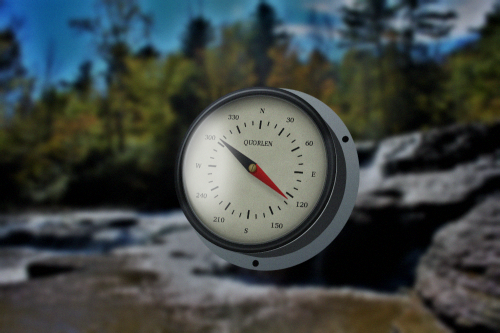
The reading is 125°
